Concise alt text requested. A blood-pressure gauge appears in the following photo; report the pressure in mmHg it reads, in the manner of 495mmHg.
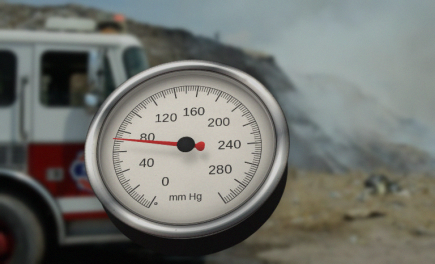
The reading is 70mmHg
